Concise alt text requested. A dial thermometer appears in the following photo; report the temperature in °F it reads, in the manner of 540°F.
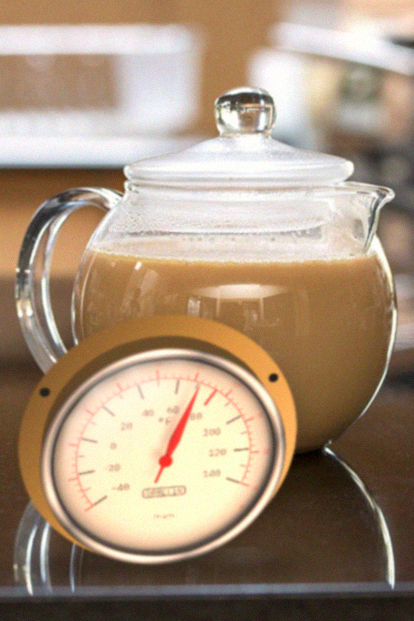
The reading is 70°F
